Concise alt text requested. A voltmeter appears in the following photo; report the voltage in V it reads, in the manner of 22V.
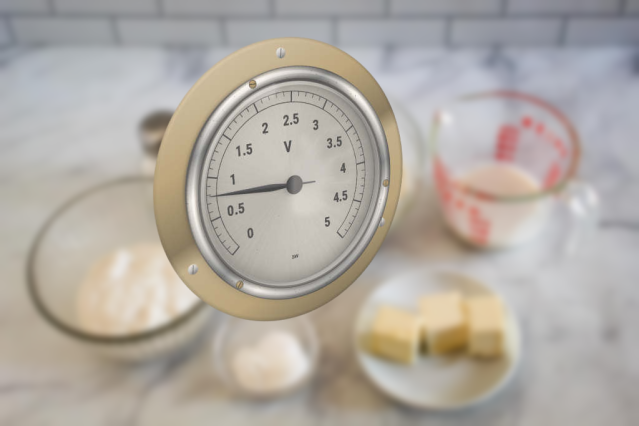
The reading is 0.8V
